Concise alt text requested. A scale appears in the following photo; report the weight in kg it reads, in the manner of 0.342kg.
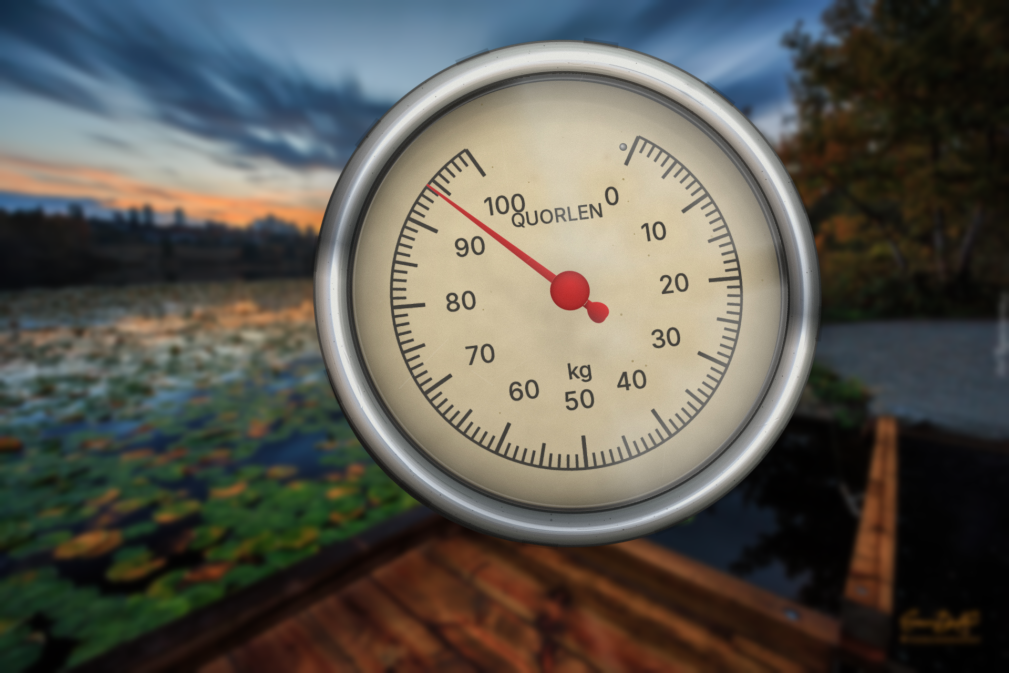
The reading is 94kg
